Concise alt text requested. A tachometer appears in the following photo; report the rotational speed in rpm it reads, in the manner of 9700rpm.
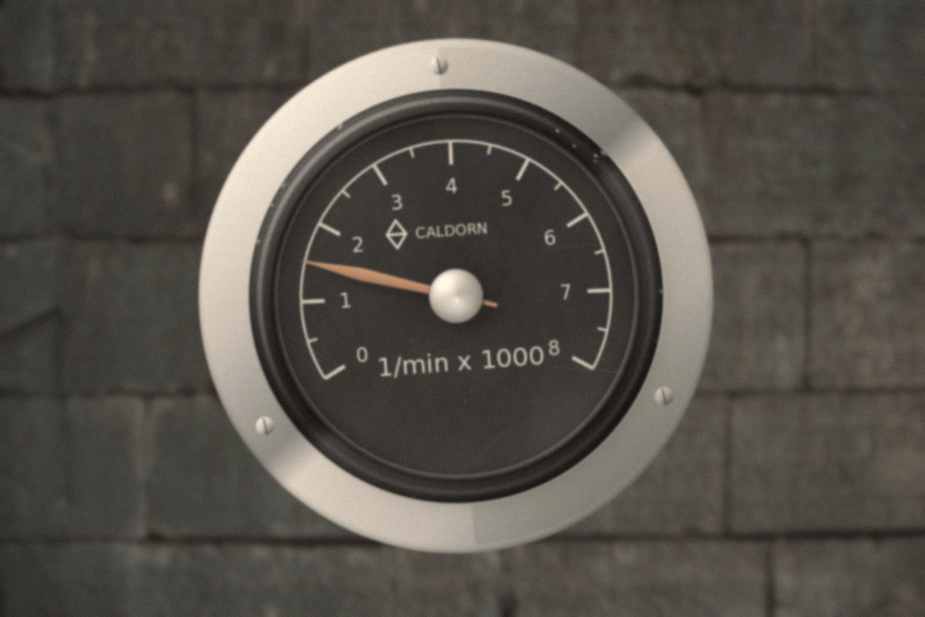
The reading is 1500rpm
